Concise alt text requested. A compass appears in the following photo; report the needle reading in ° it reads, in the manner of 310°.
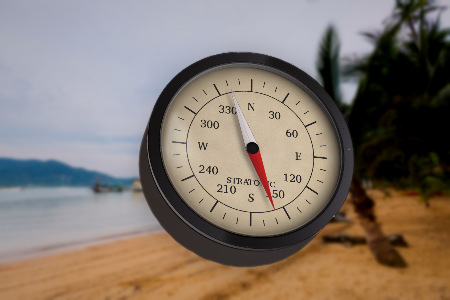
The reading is 160°
